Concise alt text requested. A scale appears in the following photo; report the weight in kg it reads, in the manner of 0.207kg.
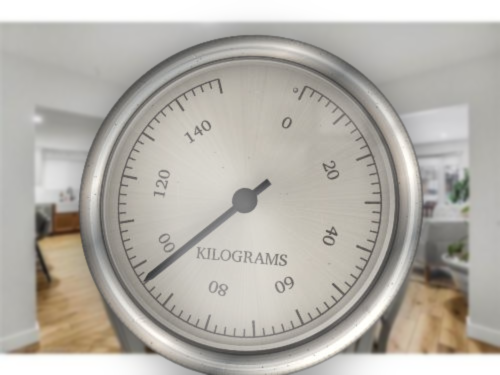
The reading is 96kg
